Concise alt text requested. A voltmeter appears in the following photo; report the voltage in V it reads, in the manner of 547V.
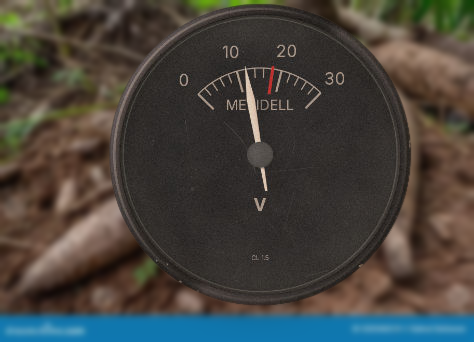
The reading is 12V
